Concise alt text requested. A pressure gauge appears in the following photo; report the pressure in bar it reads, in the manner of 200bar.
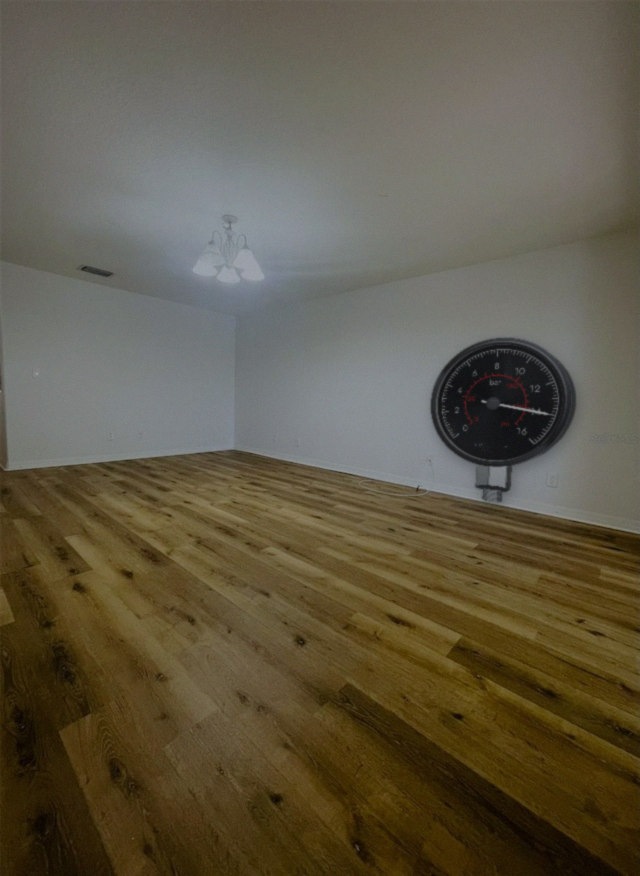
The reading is 14bar
